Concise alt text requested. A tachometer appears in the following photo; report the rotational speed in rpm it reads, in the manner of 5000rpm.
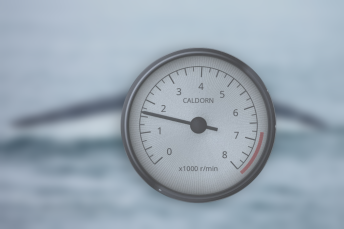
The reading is 1625rpm
